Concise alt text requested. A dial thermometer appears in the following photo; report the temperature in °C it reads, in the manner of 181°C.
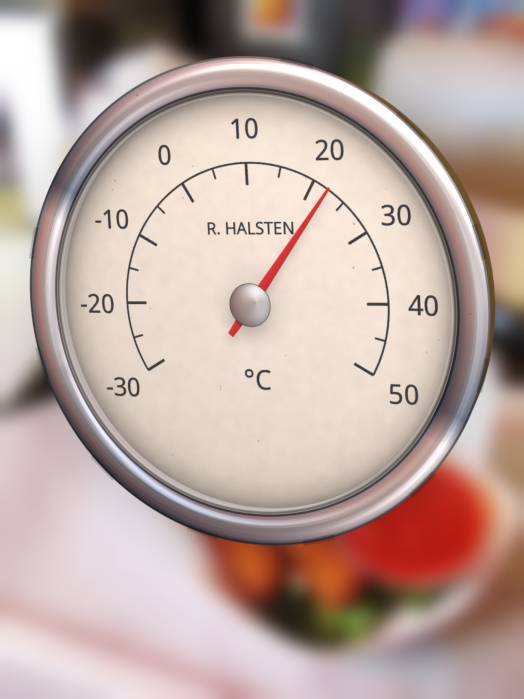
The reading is 22.5°C
